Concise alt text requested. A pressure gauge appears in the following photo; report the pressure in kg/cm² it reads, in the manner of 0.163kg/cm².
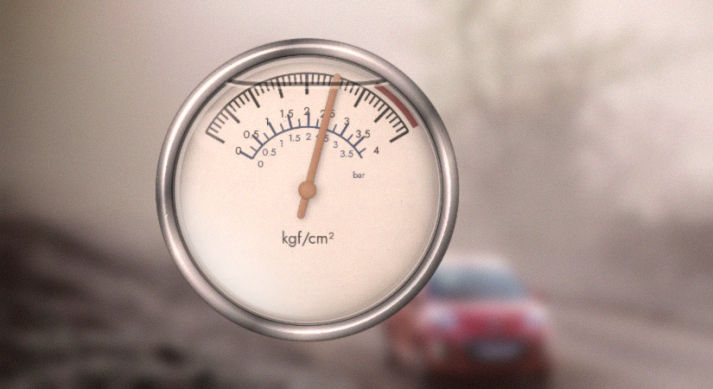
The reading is 2.5kg/cm²
